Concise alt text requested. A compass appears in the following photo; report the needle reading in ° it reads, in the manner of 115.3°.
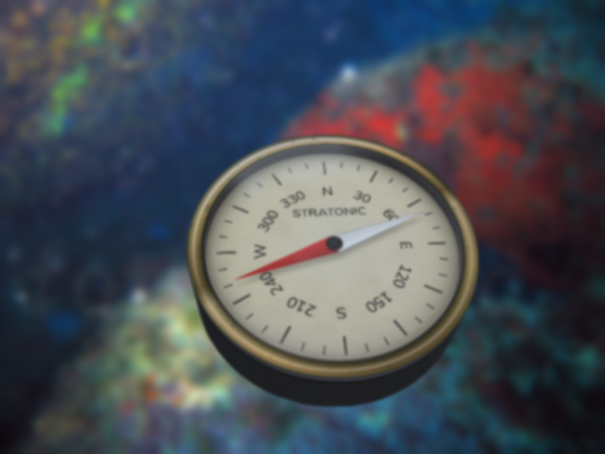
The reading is 250°
